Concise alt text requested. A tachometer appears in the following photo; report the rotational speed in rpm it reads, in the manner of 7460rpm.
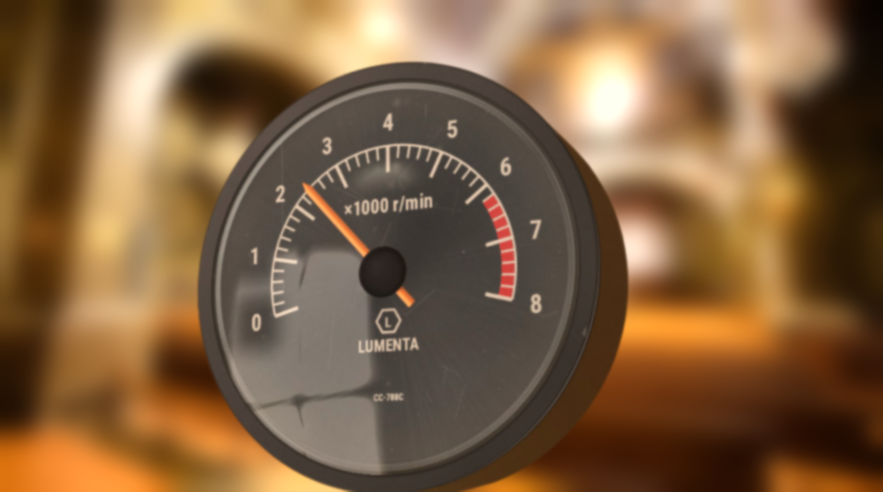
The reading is 2400rpm
